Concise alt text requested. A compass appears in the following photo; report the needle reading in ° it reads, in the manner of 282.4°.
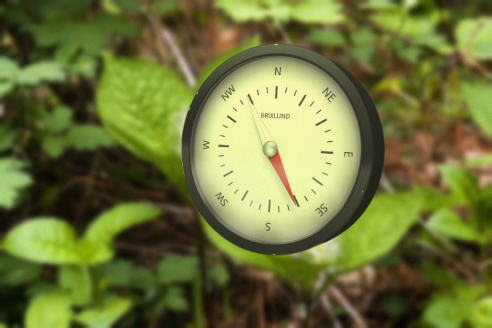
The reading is 150°
